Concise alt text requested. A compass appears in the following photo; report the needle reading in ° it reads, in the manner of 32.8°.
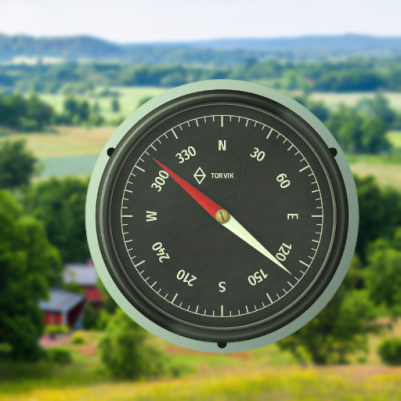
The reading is 310°
